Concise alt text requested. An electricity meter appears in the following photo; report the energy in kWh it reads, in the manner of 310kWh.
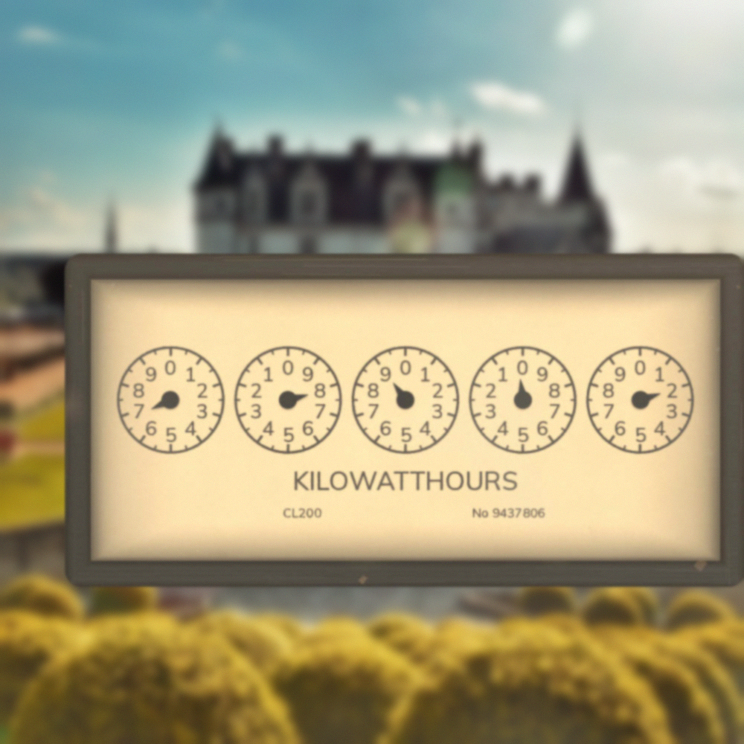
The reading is 67902kWh
